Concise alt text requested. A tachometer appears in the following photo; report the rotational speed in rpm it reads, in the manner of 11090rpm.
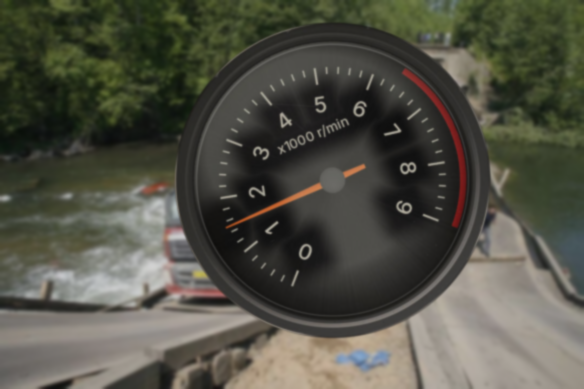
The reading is 1500rpm
